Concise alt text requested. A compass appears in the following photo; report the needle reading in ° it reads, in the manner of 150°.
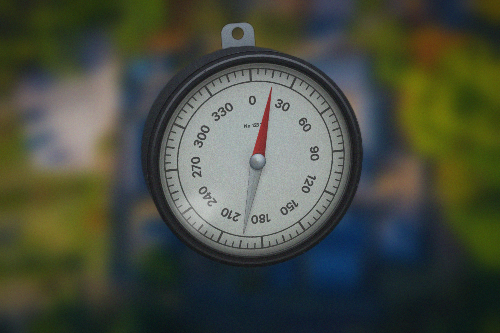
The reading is 15°
